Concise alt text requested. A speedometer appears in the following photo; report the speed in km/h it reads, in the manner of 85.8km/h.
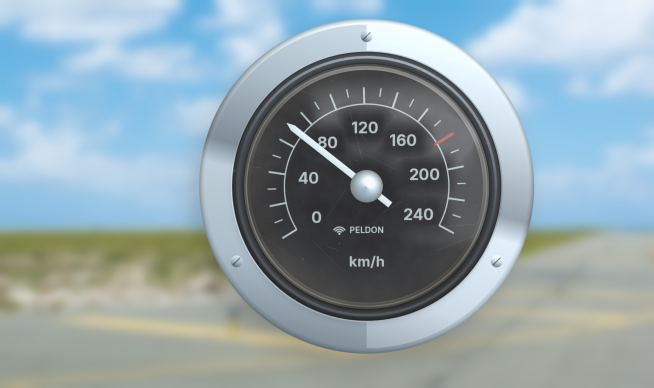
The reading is 70km/h
